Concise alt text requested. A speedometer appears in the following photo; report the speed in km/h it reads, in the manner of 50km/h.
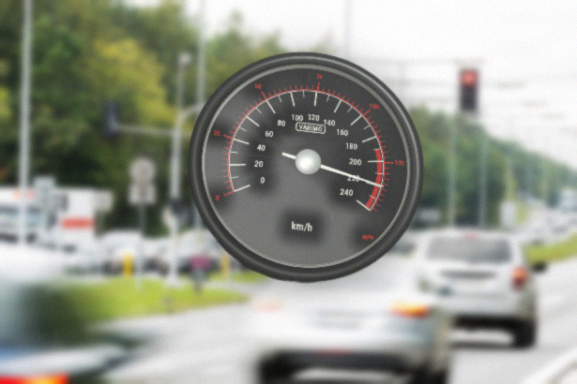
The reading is 220km/h
